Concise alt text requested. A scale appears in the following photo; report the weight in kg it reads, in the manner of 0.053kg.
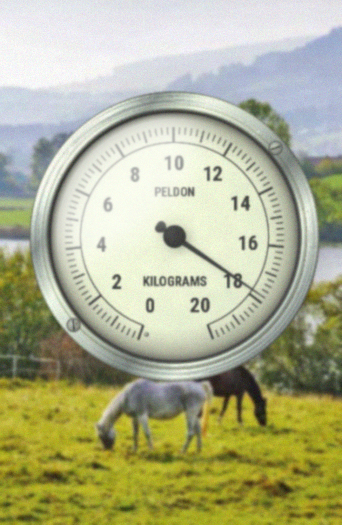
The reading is 17.8kg
